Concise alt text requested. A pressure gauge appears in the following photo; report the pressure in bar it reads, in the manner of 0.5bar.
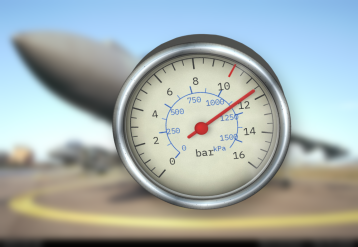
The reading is 11.5bar
